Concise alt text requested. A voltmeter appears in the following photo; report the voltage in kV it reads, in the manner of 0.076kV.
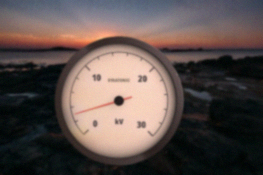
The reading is 3kV
